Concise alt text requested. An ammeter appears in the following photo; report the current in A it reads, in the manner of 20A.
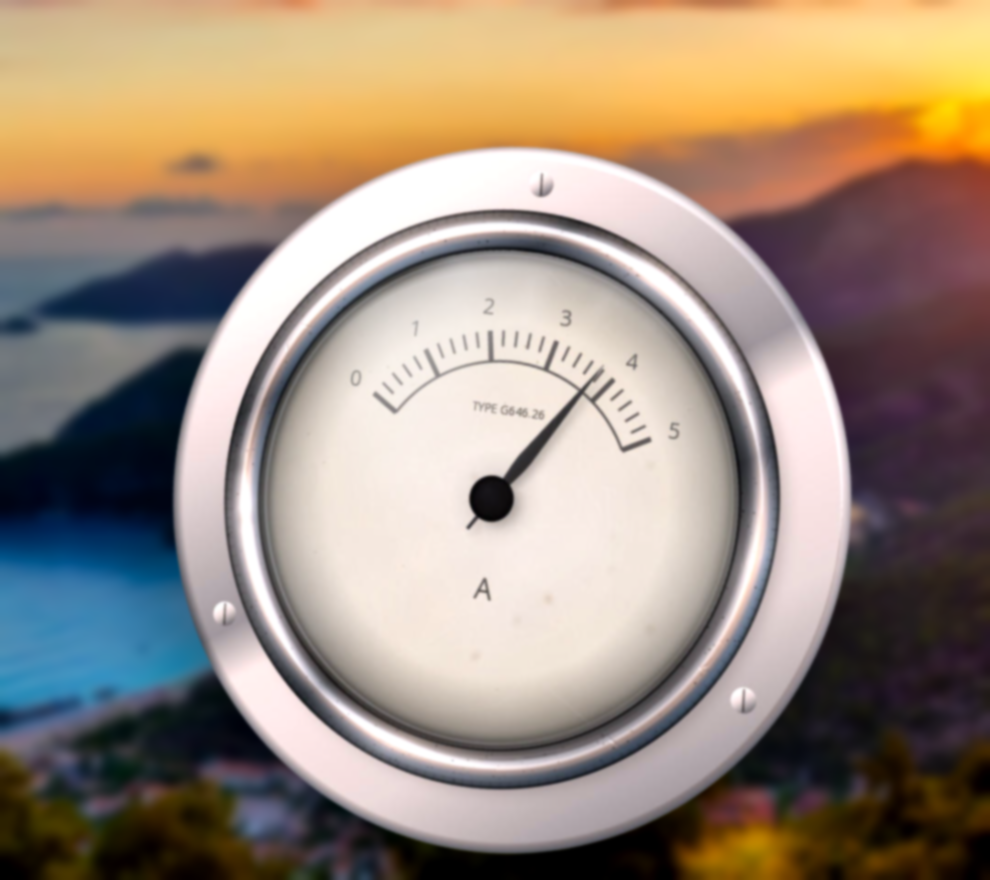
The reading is 3.8A
